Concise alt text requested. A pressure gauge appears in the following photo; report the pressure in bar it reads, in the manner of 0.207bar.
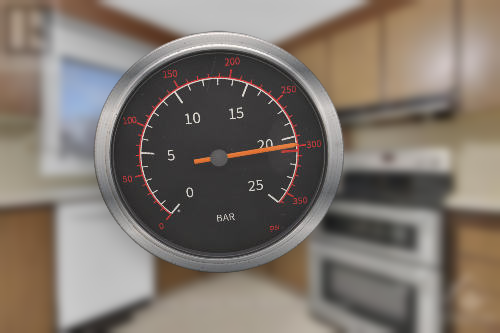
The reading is 20.5bar
